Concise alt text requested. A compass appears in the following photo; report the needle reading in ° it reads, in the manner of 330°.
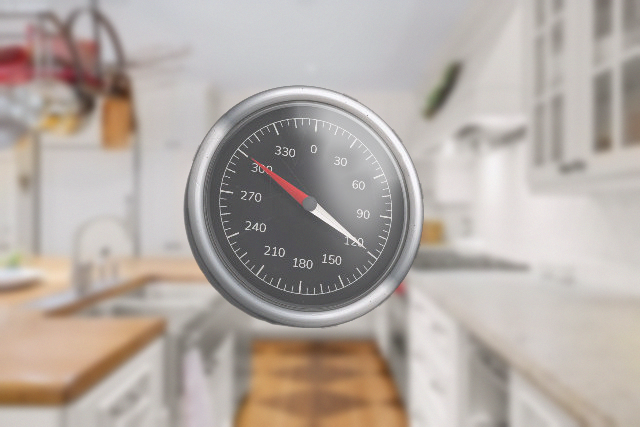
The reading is 300°
